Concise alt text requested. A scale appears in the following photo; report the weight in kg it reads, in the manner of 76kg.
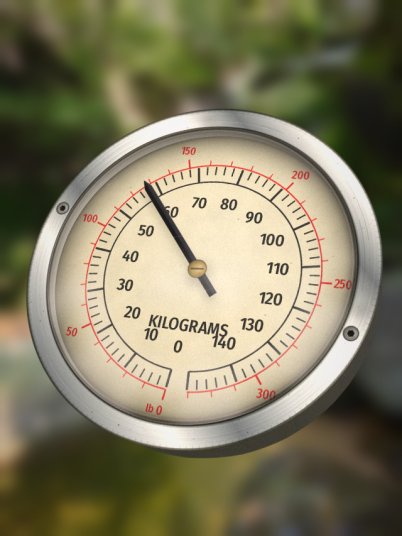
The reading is 58kg
